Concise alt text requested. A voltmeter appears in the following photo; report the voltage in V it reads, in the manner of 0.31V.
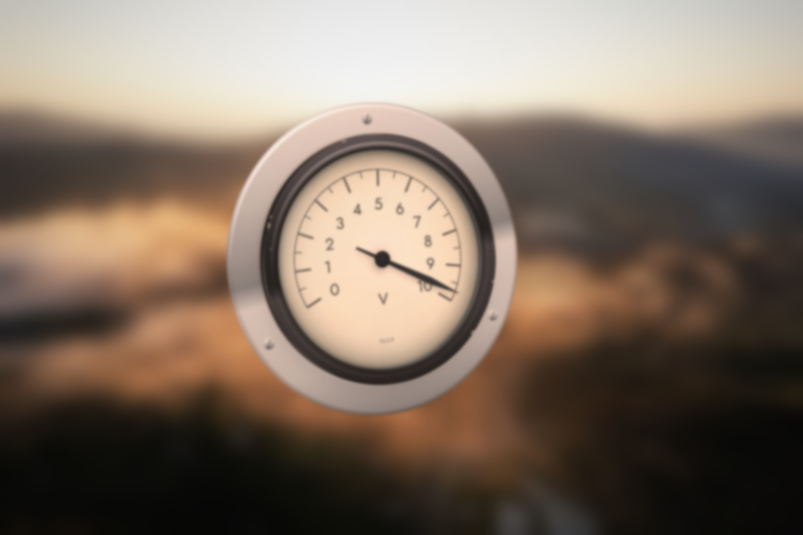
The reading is 9.75V
